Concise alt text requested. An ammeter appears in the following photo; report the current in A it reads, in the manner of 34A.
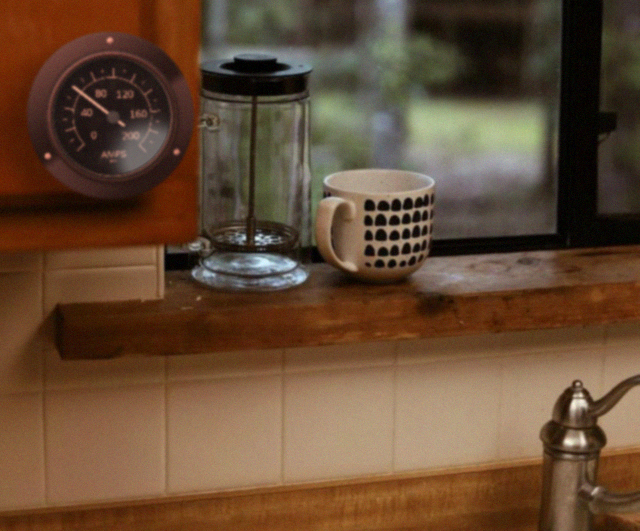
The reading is 60A
